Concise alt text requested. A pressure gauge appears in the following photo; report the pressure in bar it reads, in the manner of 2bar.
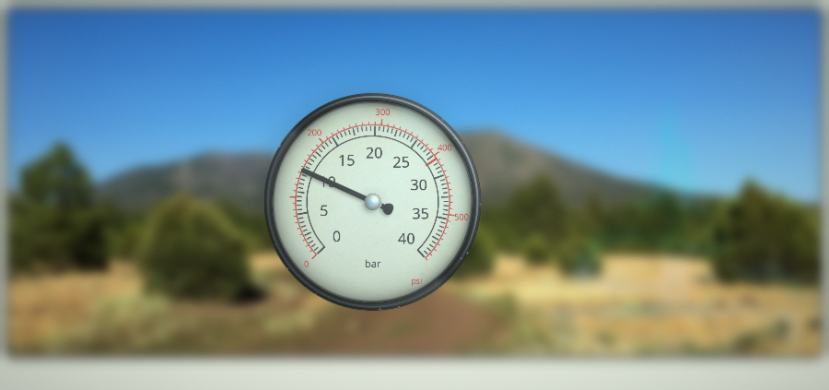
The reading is 10bar
